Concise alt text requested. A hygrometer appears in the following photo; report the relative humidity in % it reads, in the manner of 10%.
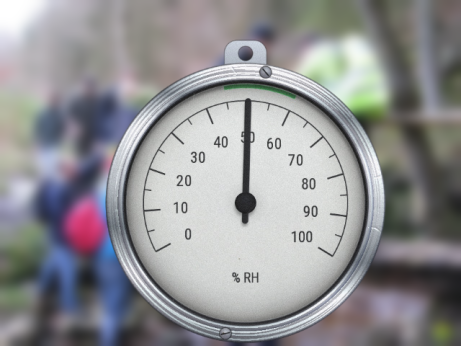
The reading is 50%
